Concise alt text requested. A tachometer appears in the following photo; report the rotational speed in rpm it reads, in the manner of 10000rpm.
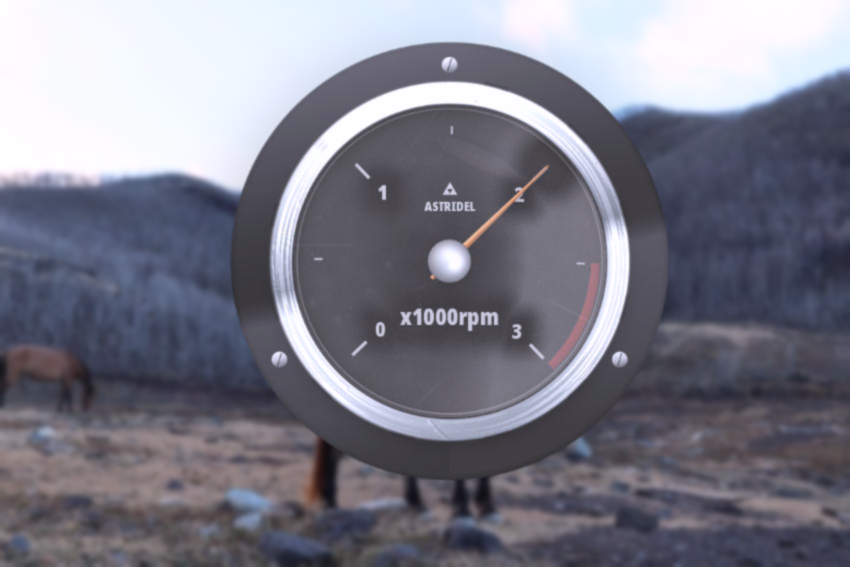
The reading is 2000rpm
